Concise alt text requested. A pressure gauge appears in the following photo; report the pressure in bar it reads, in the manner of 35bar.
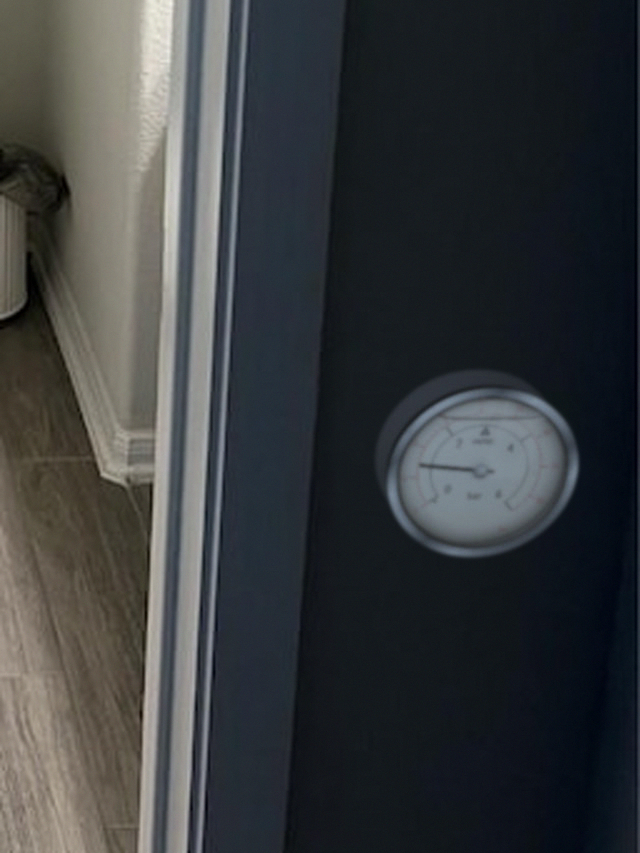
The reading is 1bar
